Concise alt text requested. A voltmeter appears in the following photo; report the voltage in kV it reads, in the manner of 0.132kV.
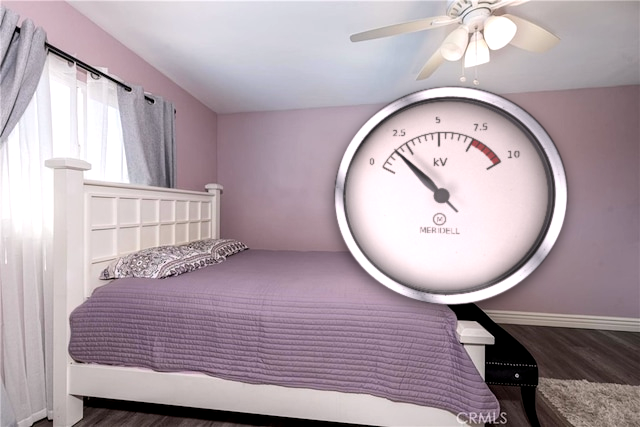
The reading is 1.5kV
